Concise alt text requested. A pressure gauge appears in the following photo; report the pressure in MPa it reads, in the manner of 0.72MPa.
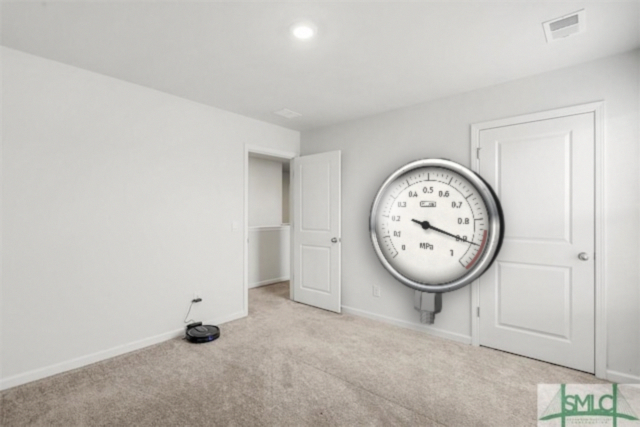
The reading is 0.9MPa
